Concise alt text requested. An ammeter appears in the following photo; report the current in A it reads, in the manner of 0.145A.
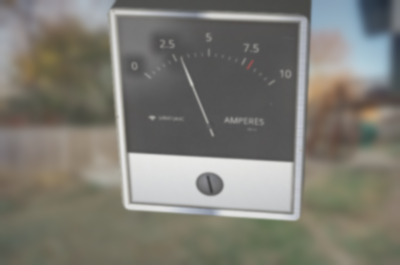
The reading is 3A
